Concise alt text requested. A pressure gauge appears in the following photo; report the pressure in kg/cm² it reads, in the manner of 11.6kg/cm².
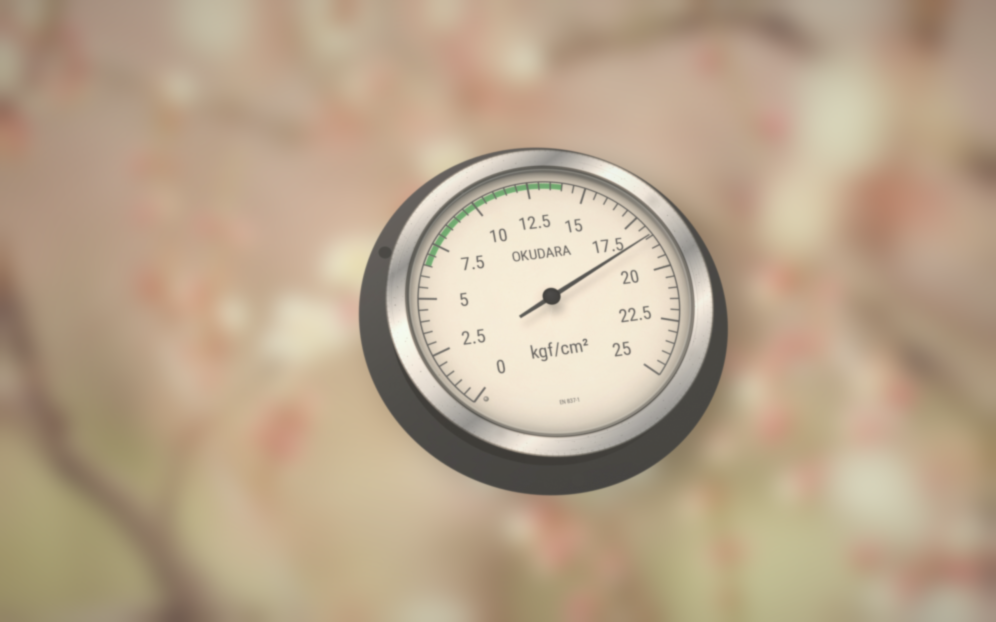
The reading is 18.5kg/cm²
